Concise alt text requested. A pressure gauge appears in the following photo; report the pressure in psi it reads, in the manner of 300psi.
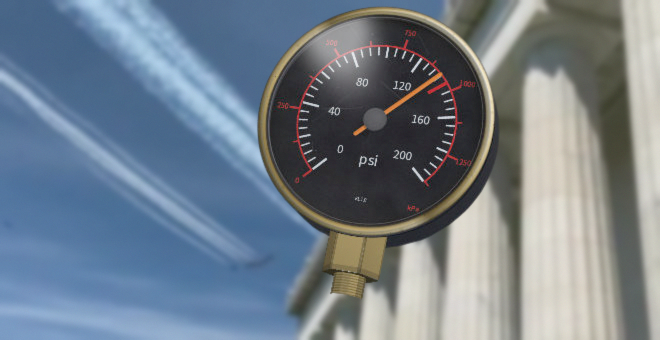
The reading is 135psi
